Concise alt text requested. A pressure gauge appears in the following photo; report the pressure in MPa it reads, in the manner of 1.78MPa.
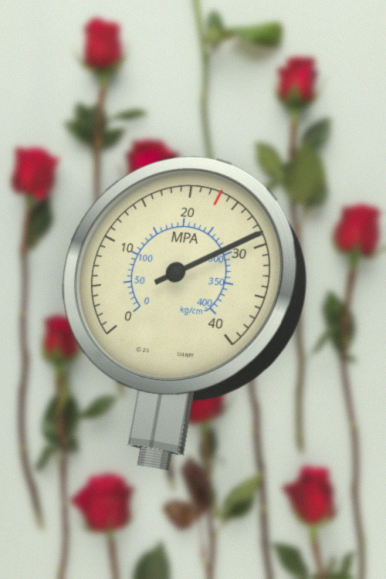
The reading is 29MPa
